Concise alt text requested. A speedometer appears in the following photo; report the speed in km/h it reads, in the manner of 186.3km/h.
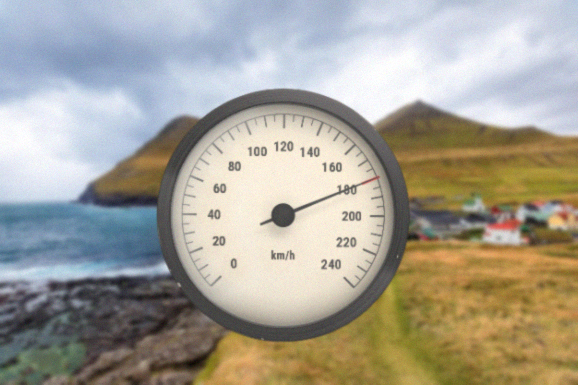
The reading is 180km/h
